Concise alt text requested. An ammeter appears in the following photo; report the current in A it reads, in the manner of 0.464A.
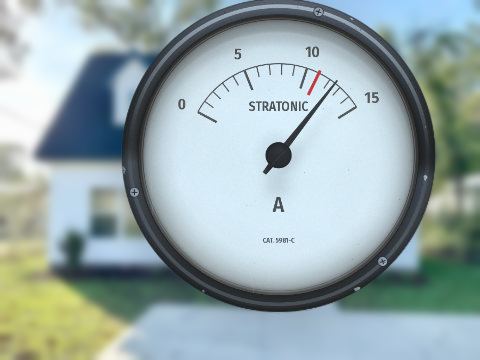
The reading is 12.5A
